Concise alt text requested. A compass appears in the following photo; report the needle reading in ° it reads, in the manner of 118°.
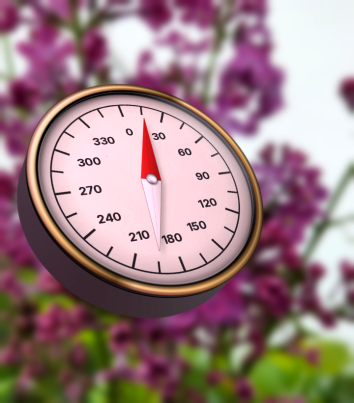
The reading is 15°
